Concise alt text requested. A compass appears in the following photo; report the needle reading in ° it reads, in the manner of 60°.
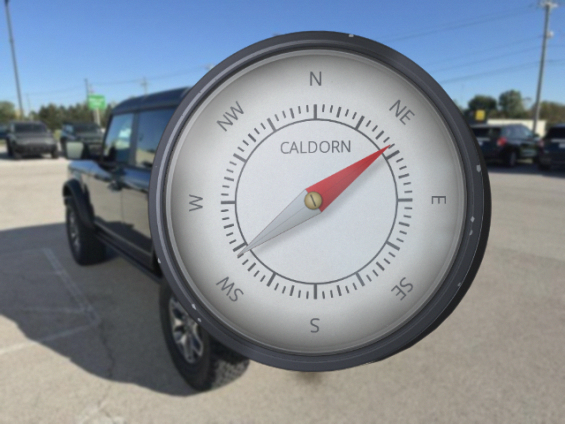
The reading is 55°
